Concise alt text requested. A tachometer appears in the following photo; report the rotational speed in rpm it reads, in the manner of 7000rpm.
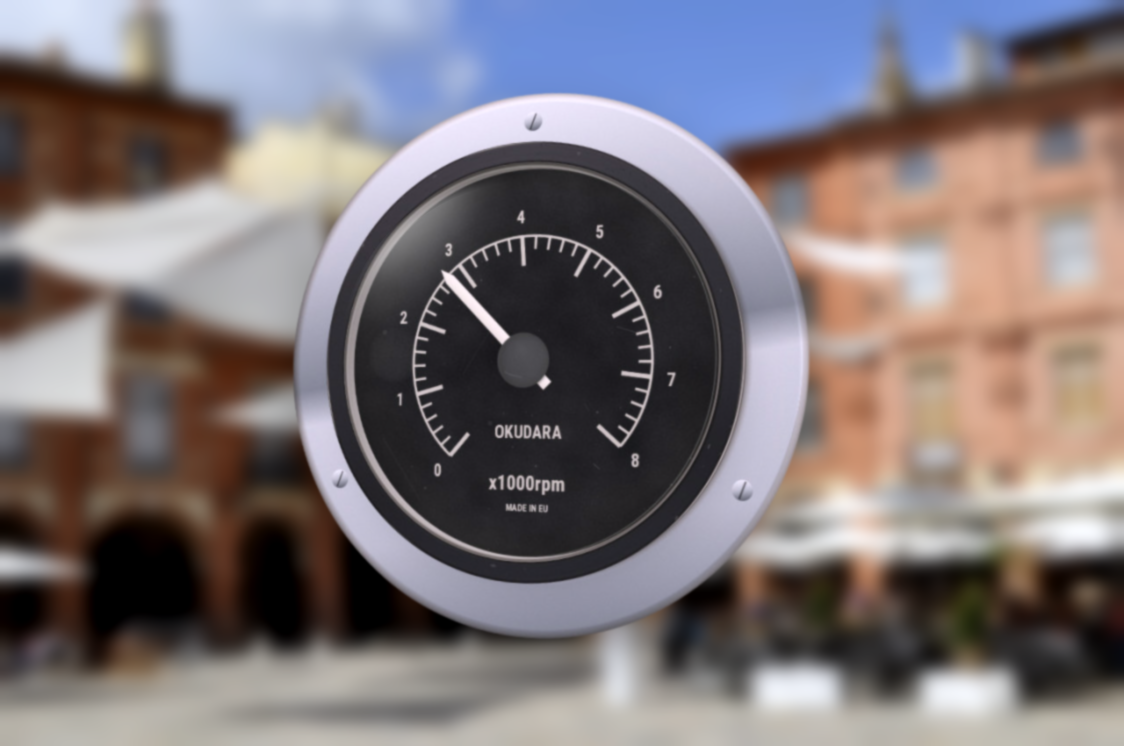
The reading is 2800rpm
